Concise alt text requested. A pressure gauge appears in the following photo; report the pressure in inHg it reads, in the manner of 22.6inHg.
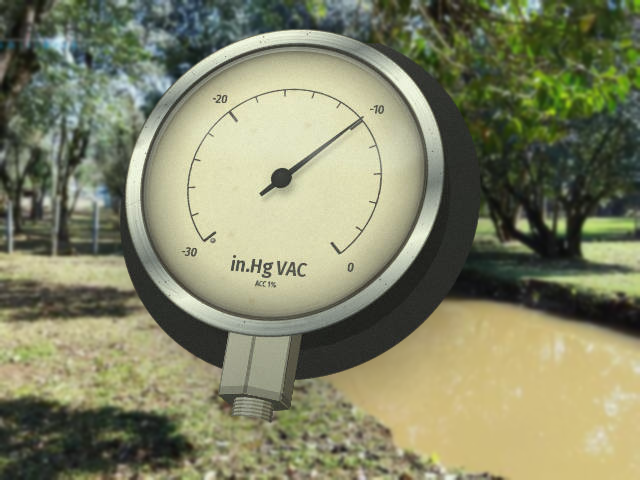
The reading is -10inHg
